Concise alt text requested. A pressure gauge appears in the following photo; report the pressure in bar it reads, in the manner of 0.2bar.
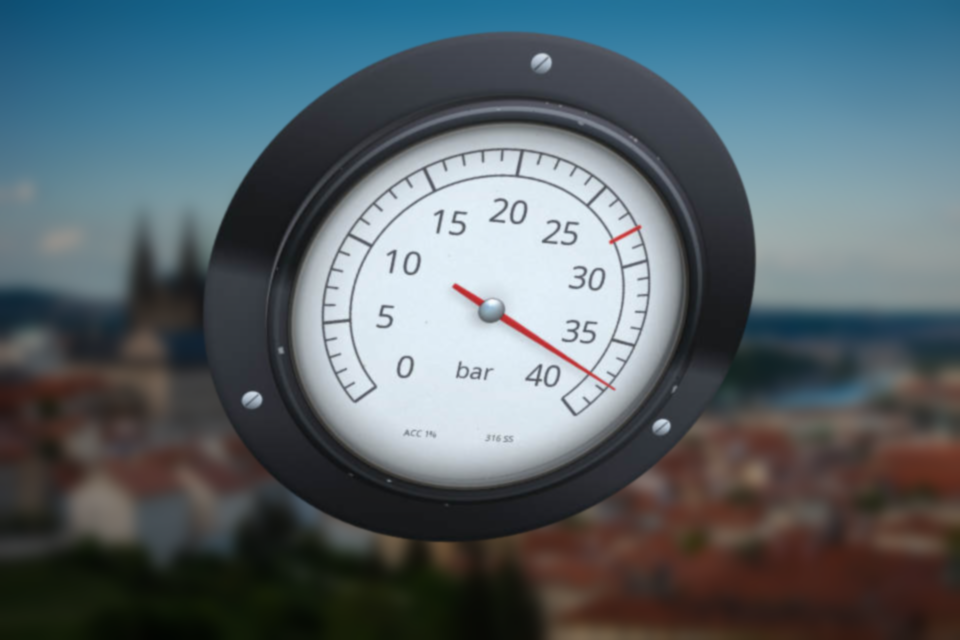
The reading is 37.5bar
